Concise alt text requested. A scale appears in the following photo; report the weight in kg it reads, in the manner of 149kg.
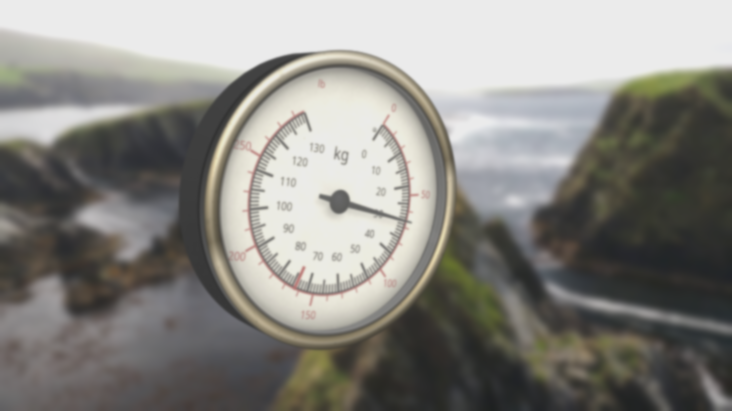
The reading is 30kg
